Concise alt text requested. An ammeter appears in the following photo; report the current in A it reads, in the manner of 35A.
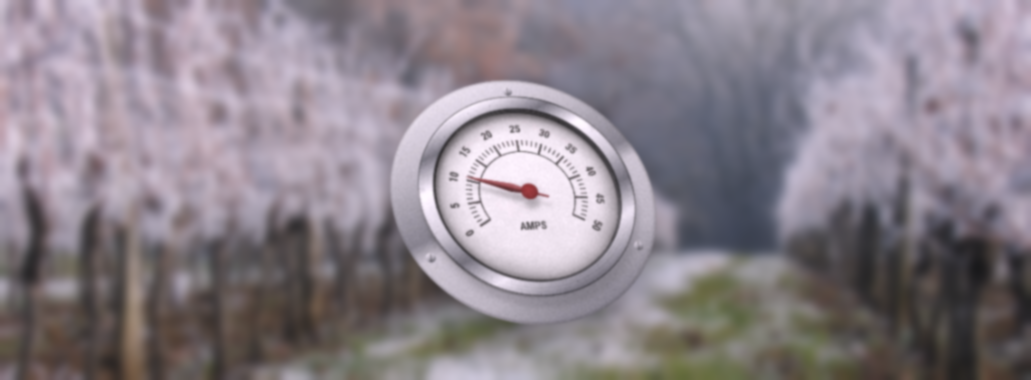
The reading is 10A
